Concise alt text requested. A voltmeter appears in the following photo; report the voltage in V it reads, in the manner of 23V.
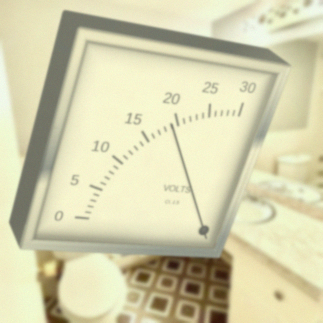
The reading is 19V
